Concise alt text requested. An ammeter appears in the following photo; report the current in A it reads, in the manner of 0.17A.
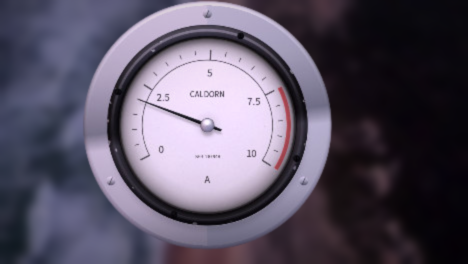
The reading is 2A
